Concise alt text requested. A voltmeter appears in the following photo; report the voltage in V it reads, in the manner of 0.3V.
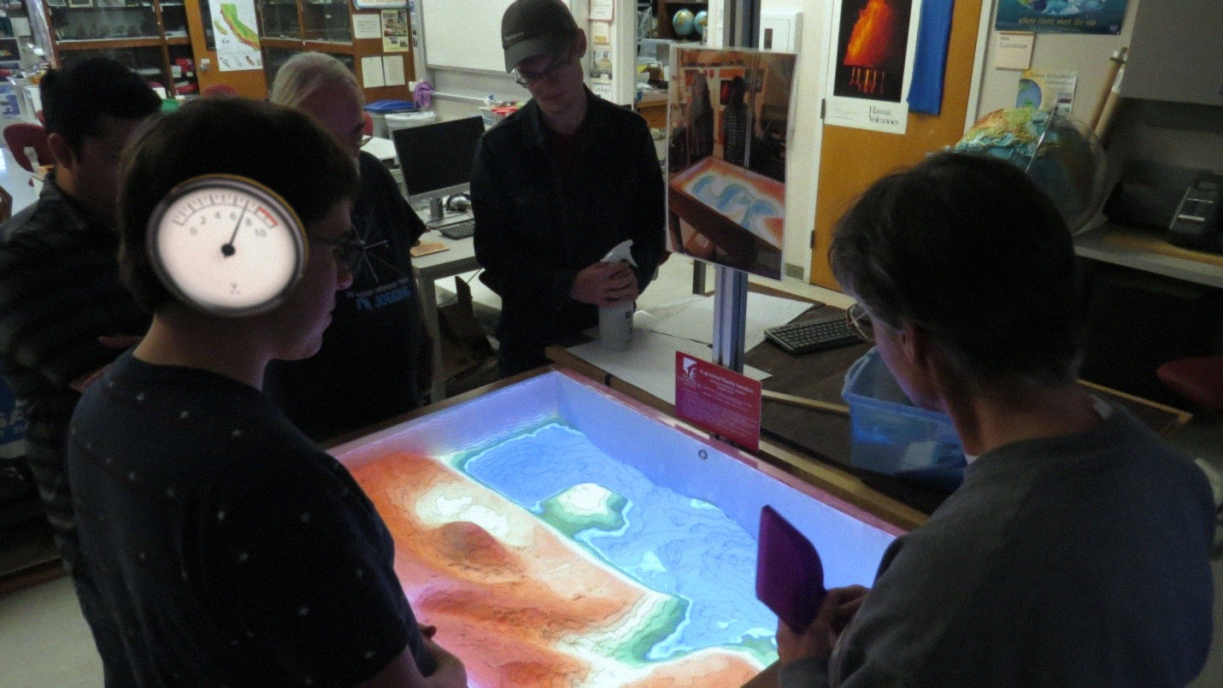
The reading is 7V
